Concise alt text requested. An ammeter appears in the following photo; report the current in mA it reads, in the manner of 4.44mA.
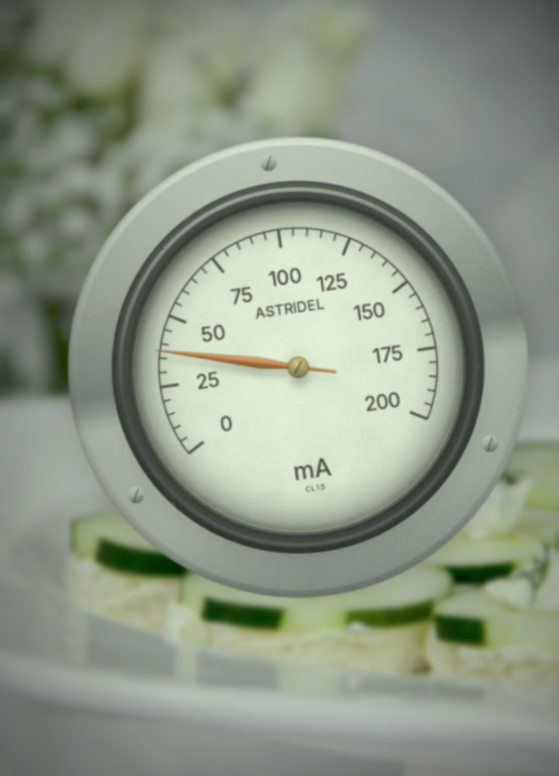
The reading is 37.5mA
